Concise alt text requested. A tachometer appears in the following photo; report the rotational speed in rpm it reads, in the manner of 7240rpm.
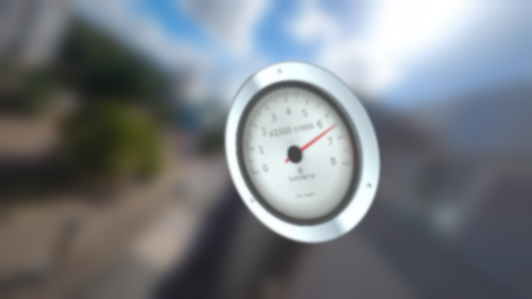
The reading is 6500rpm
